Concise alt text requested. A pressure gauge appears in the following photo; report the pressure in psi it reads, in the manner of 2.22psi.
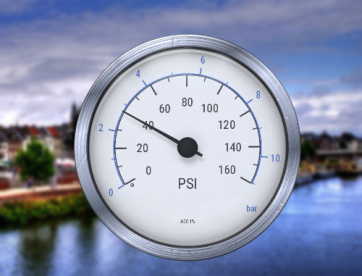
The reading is 40psi
